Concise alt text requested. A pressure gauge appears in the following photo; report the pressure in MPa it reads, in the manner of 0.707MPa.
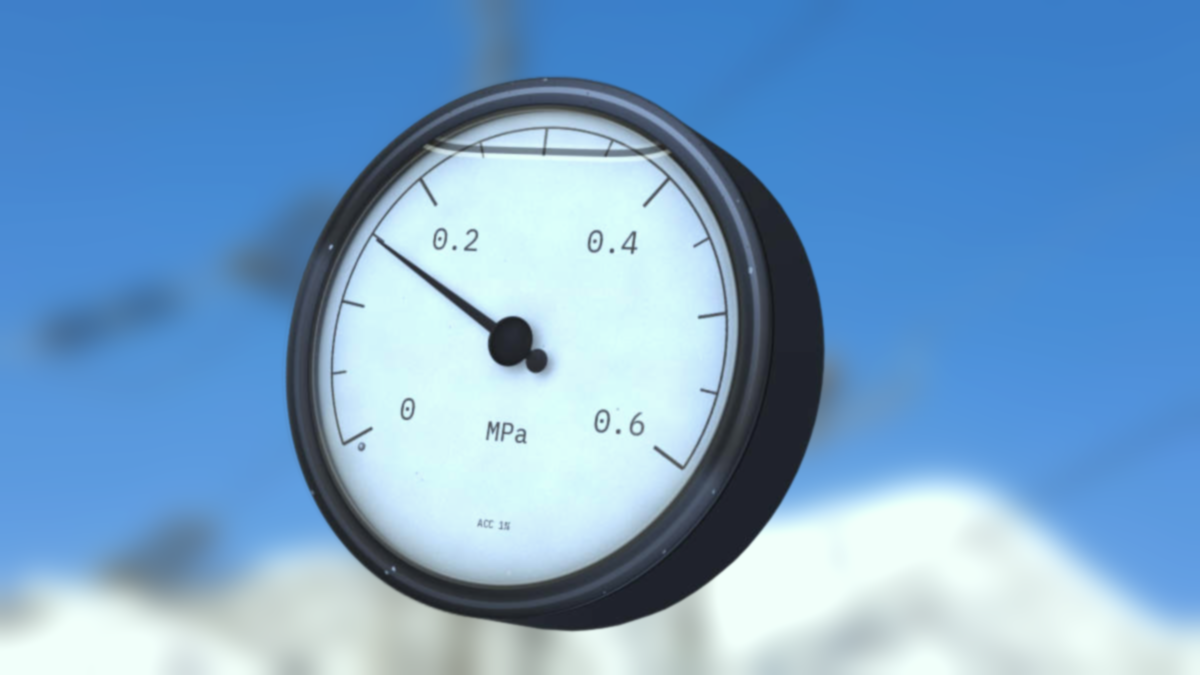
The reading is 0.15MPa
